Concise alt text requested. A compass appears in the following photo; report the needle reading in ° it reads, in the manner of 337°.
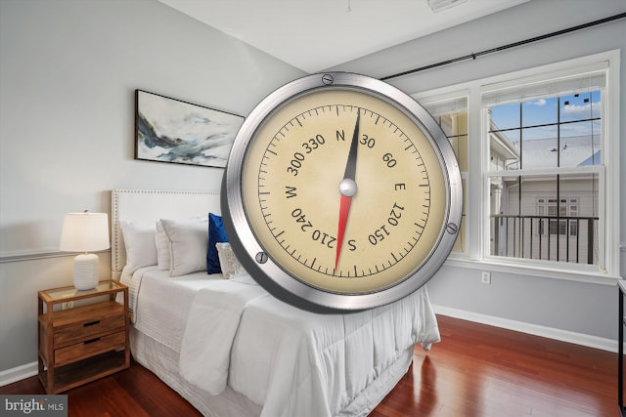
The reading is 195°
